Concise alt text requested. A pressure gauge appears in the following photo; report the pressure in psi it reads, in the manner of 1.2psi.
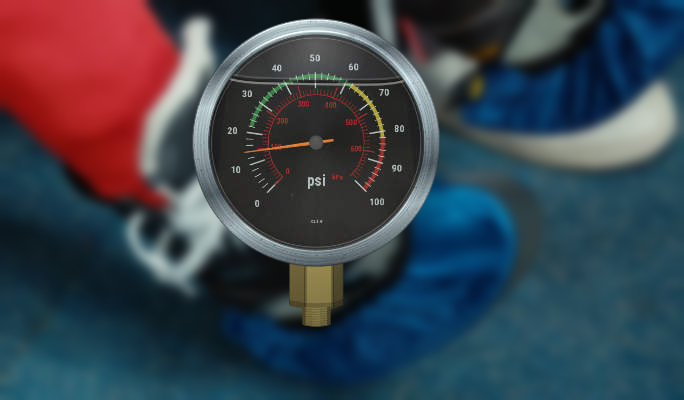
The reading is 14psi
